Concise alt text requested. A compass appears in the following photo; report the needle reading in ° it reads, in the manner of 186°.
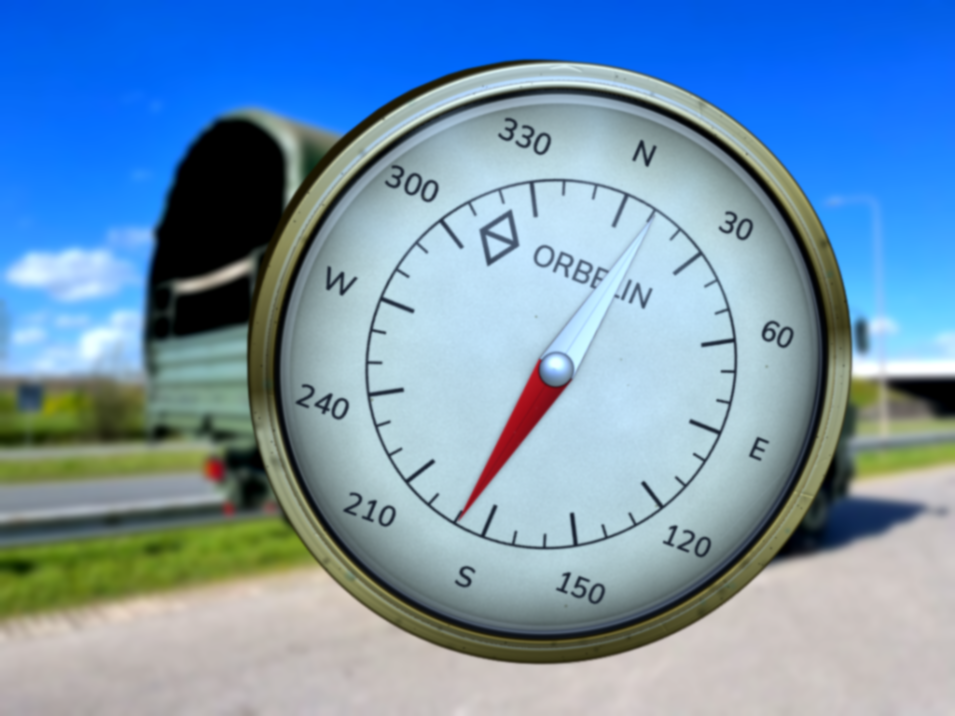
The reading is 190°
